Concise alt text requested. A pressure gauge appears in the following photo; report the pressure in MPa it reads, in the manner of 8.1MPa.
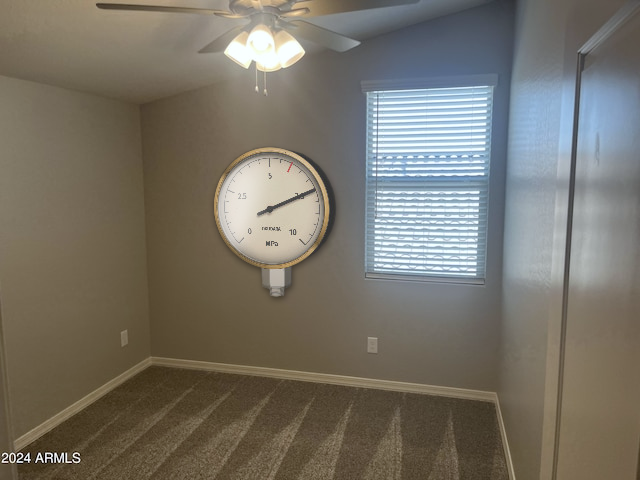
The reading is 7.5MPa
